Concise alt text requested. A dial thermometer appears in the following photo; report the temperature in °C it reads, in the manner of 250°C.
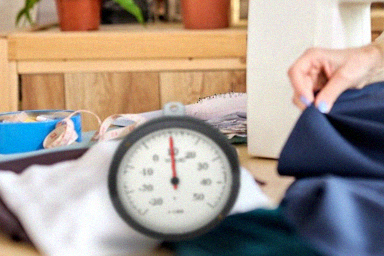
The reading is 10°C
